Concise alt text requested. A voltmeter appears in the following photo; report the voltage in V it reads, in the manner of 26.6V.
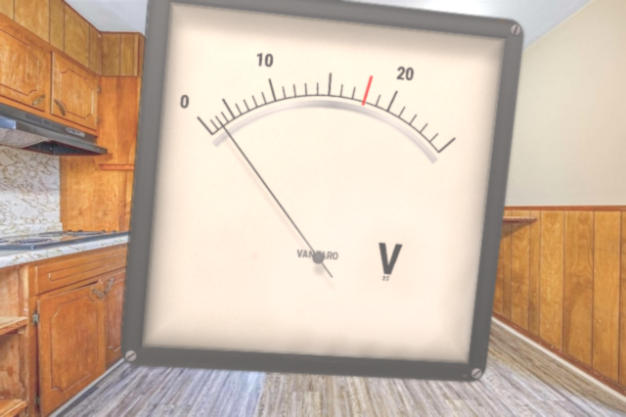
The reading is 3V
